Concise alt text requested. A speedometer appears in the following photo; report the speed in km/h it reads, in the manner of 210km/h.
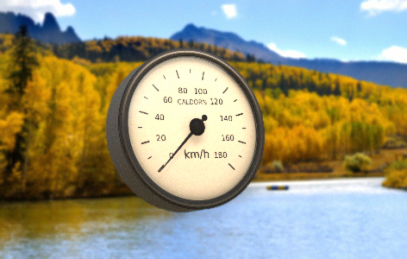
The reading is 0km/h
